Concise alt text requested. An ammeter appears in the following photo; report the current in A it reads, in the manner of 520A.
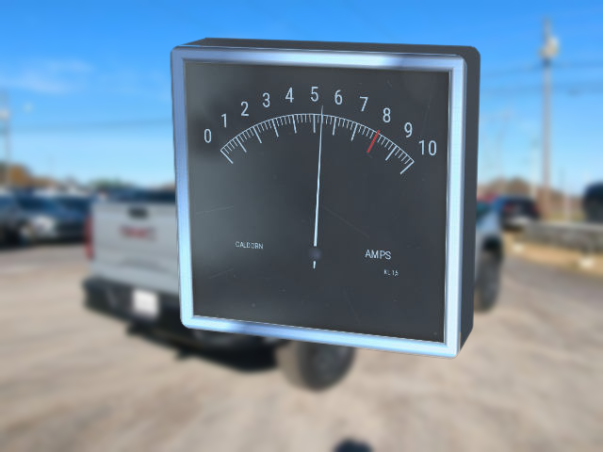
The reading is 5.4A
